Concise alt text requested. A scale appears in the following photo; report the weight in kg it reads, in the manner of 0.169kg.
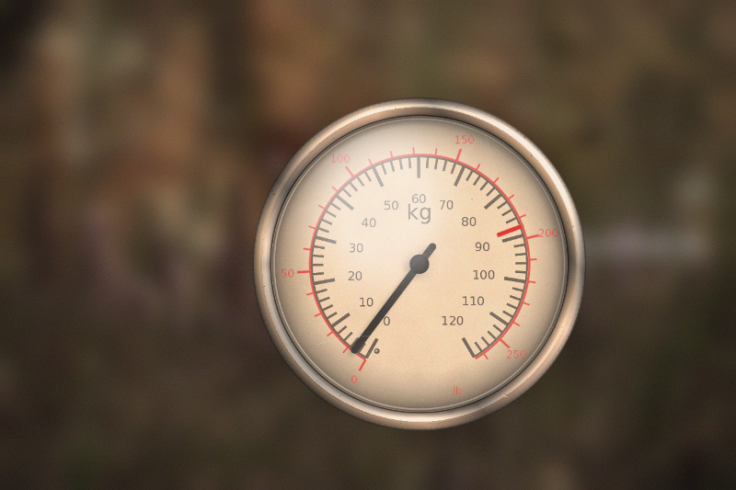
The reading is 3kg
